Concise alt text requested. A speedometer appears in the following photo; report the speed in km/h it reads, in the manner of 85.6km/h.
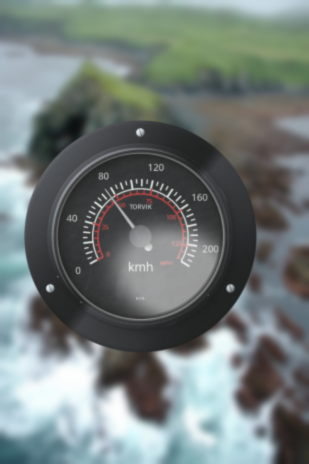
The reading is 75km/h
